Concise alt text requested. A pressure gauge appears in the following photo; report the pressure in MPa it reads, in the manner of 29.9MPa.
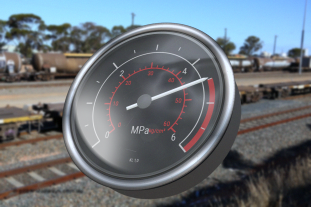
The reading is 4.5MPa
